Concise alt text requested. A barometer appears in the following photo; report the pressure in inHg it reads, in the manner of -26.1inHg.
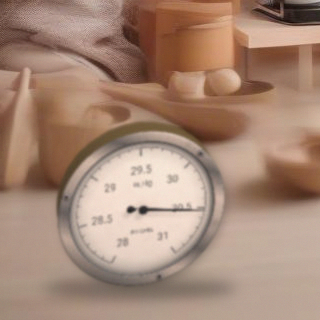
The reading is 30.5inHg
